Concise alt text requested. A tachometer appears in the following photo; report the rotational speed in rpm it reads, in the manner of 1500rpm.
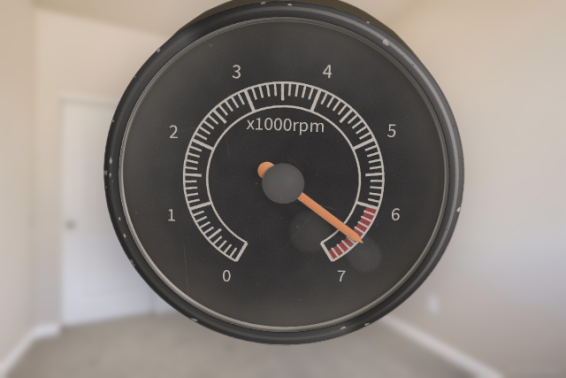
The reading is 6500rpm
